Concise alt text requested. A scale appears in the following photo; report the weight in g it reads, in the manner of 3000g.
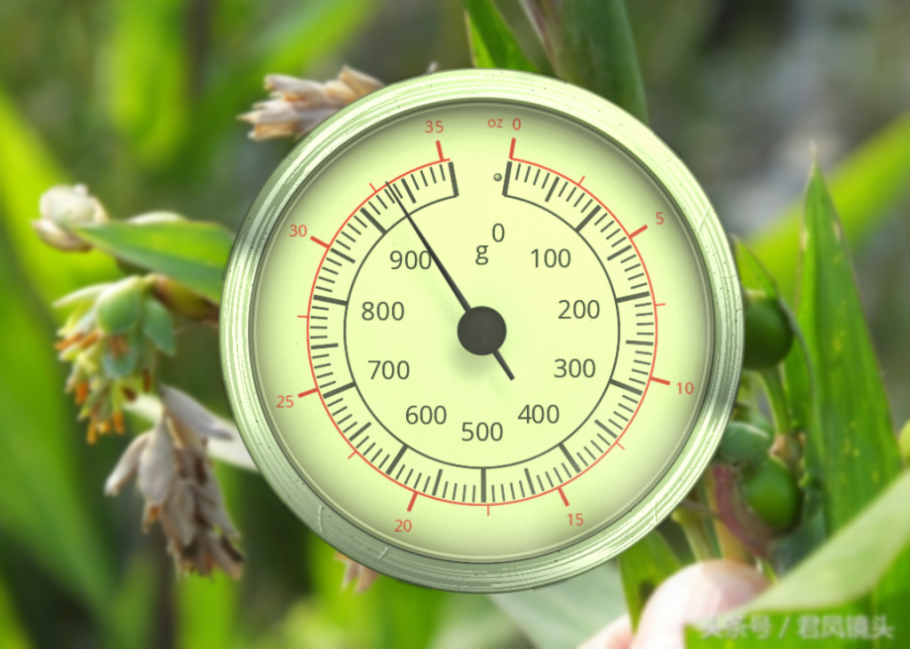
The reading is 935g
